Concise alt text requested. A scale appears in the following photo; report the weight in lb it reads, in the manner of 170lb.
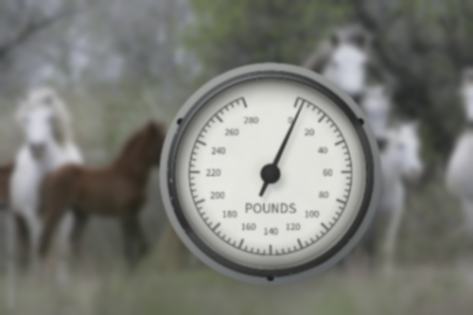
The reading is 4lb
